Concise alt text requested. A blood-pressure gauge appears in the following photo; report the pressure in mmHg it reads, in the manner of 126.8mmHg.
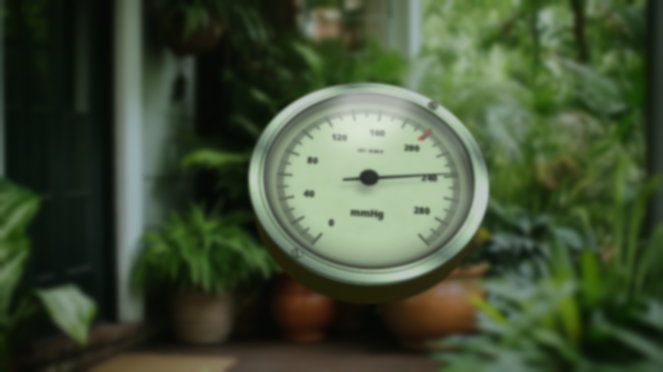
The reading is 240mmHg
